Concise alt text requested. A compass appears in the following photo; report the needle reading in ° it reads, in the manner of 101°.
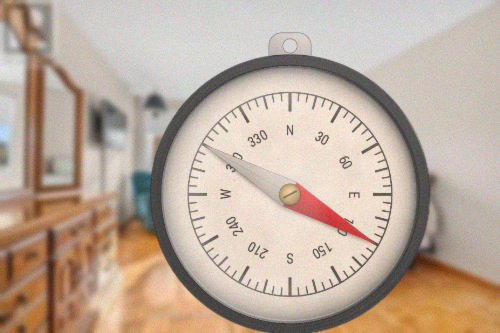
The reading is 120°
